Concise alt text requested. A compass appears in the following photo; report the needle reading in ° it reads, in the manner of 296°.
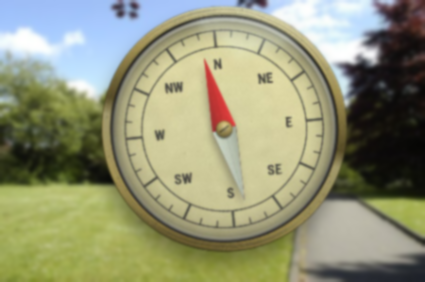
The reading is 350°
